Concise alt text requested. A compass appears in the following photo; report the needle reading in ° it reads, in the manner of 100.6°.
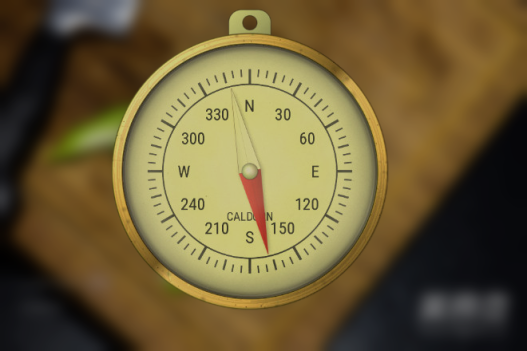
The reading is 167.5°
